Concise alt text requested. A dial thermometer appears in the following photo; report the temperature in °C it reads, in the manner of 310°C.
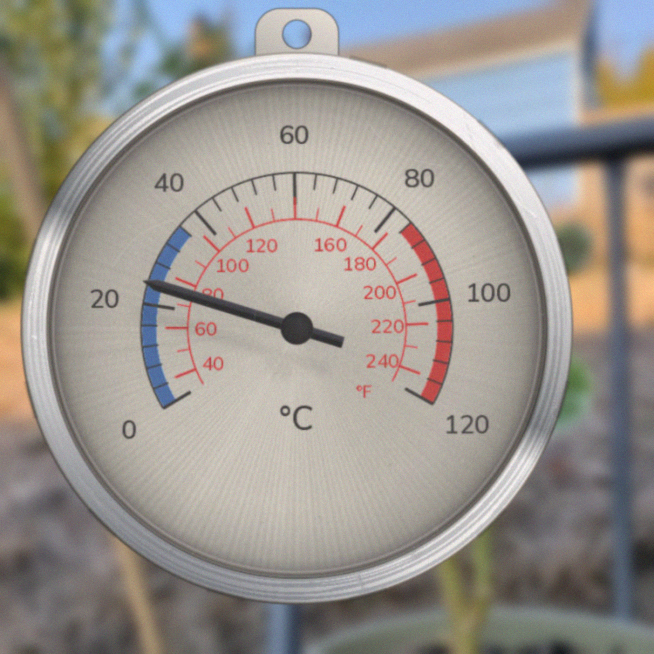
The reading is 24°C
